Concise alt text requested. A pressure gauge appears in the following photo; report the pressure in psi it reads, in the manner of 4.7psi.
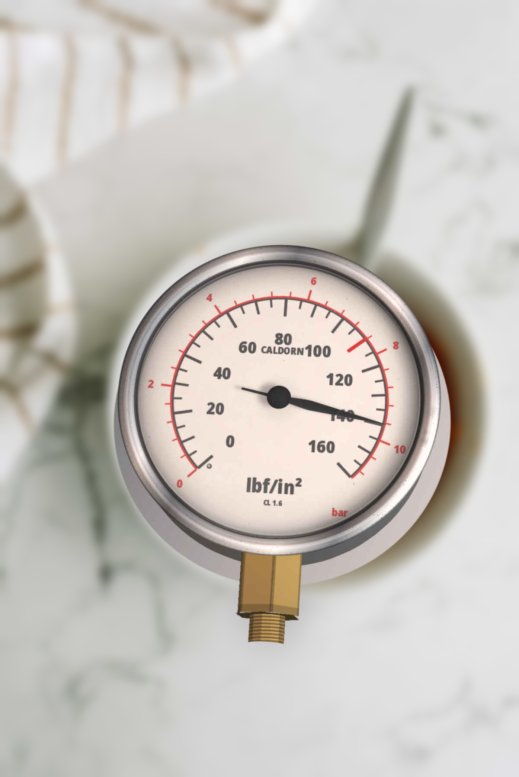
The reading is 140psi
